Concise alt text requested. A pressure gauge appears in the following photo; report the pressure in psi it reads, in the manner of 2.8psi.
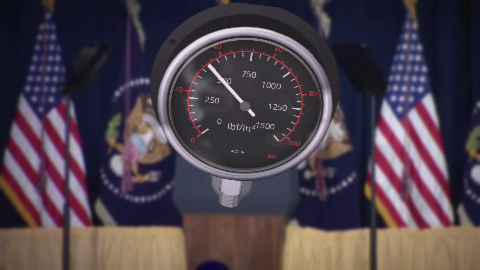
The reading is 500psi
